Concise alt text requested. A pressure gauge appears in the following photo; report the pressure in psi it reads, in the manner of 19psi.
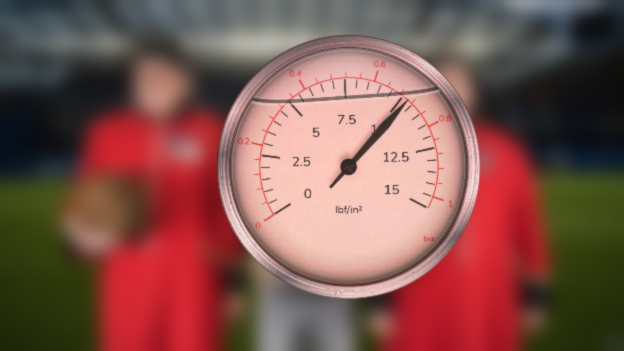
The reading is 10.25psi
